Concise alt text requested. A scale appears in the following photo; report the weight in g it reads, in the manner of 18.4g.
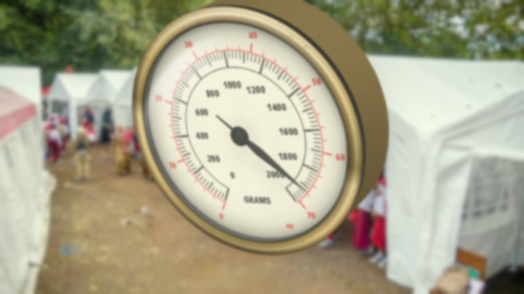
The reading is 1900g
